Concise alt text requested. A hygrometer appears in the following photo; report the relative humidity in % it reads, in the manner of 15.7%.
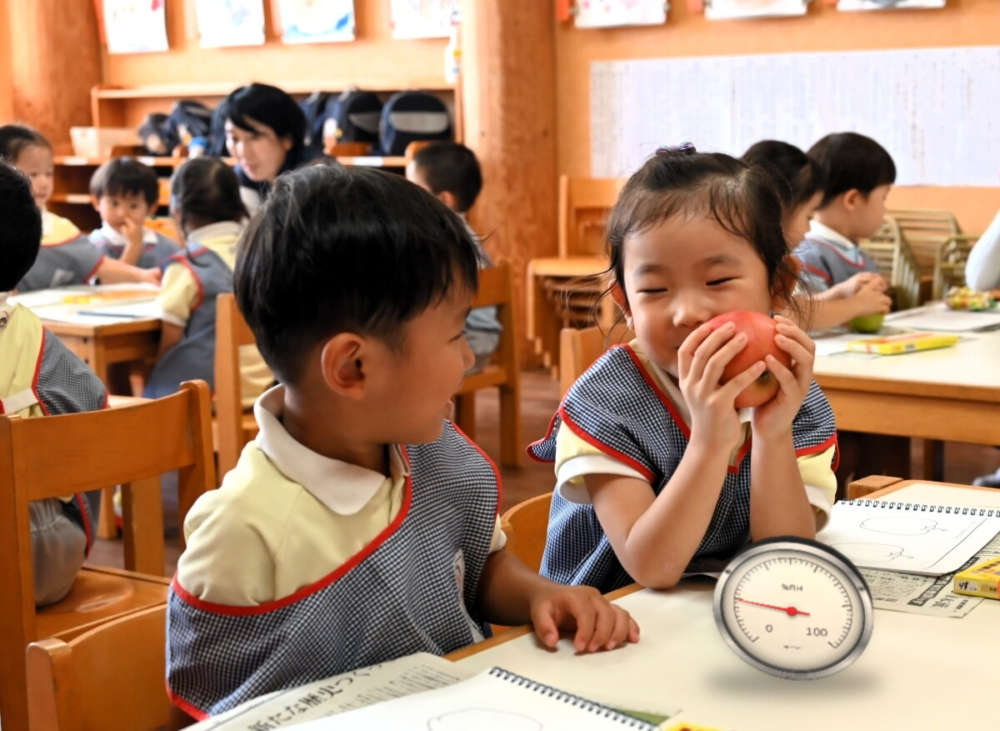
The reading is 20%
